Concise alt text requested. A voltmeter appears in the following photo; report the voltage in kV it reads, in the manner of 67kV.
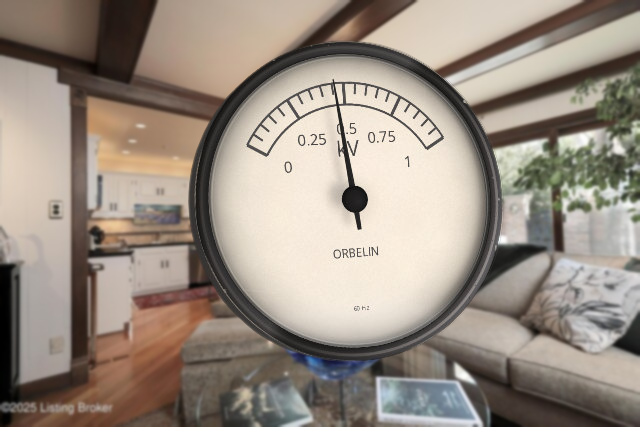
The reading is 0.45kV
